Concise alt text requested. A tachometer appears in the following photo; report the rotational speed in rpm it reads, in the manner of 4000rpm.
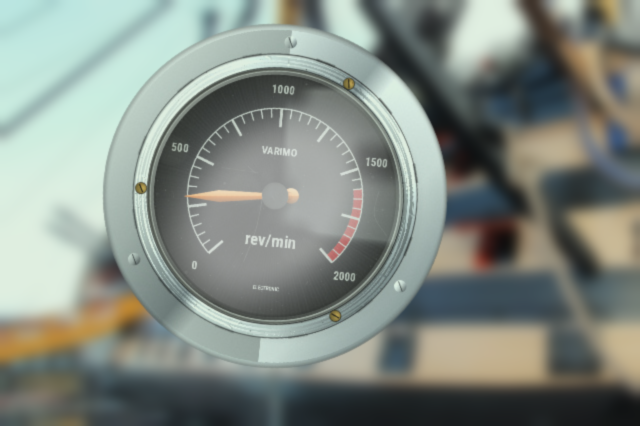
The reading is 300rpm
